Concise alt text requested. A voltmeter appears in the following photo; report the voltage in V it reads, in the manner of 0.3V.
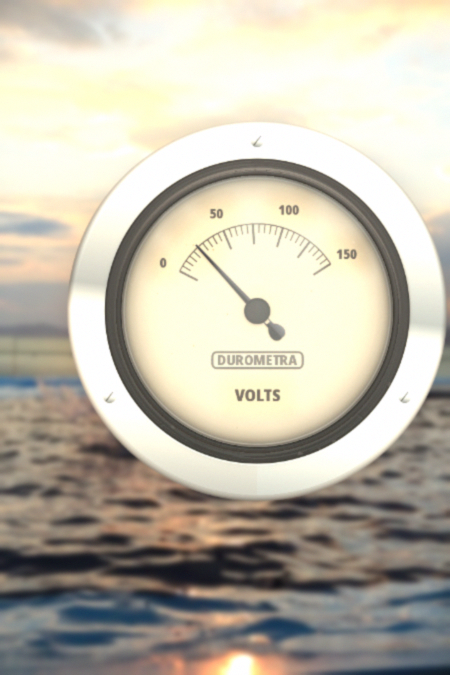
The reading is 25V
